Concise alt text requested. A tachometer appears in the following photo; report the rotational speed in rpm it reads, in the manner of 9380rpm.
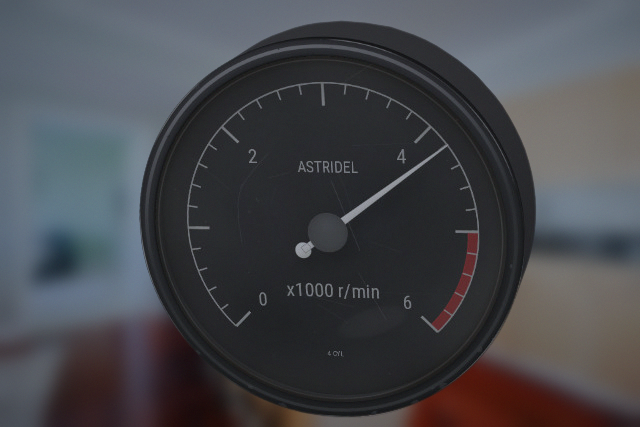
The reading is 4200rpm
